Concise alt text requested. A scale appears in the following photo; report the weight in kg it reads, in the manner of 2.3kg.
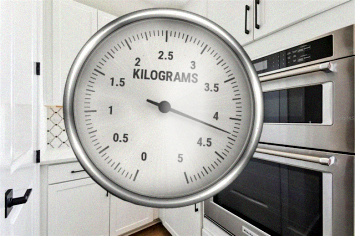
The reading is 4.2kg
